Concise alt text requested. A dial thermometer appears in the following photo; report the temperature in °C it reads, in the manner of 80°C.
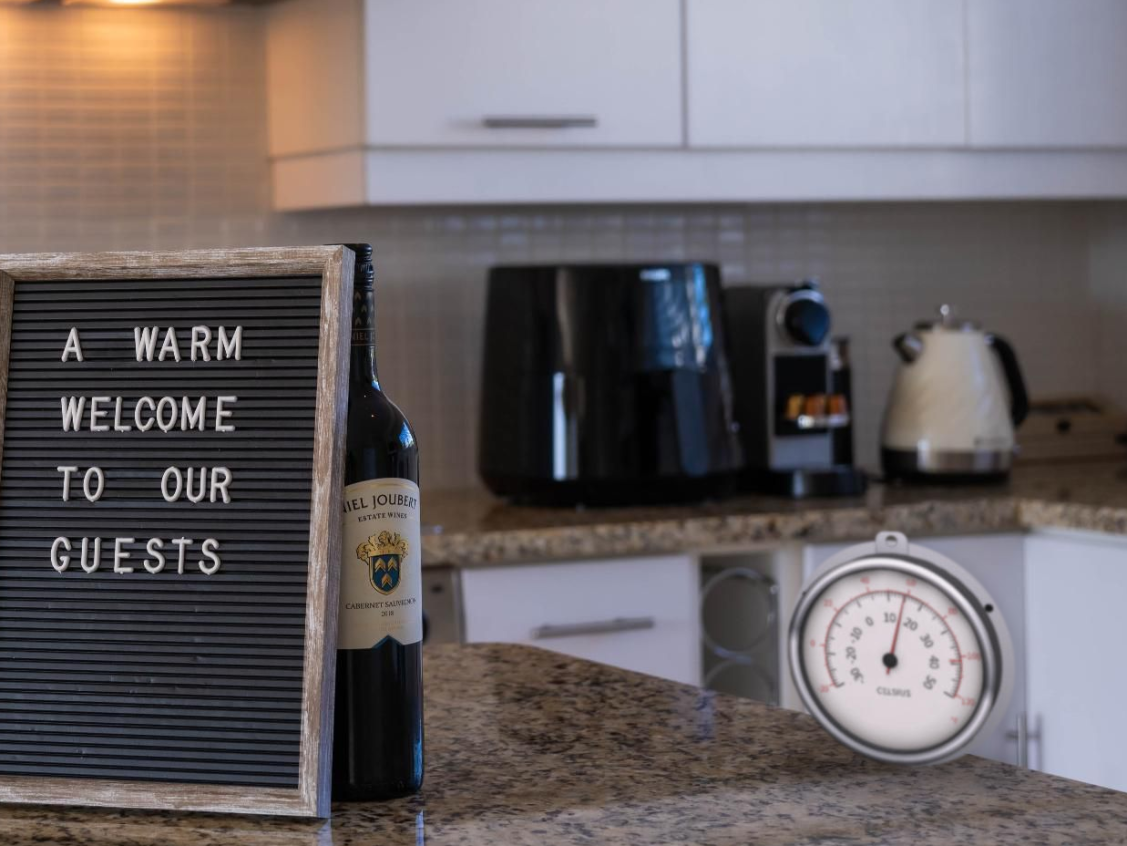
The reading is 15°C
